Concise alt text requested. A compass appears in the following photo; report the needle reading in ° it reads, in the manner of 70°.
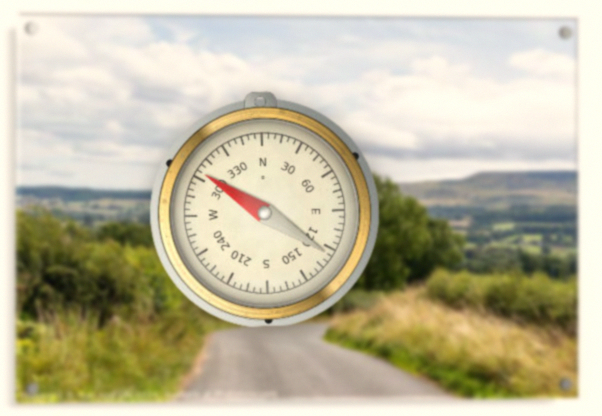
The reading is 305°
